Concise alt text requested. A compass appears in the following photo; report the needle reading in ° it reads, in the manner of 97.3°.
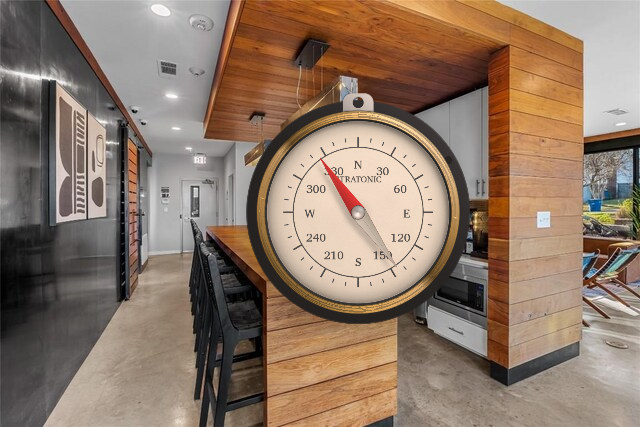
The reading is 325°
